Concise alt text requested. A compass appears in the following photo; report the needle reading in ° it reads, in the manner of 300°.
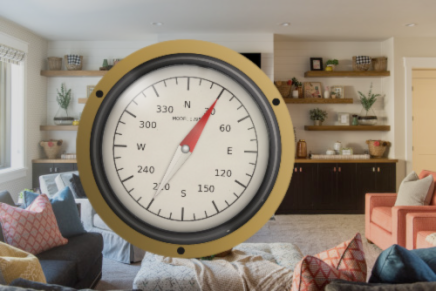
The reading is 30°
